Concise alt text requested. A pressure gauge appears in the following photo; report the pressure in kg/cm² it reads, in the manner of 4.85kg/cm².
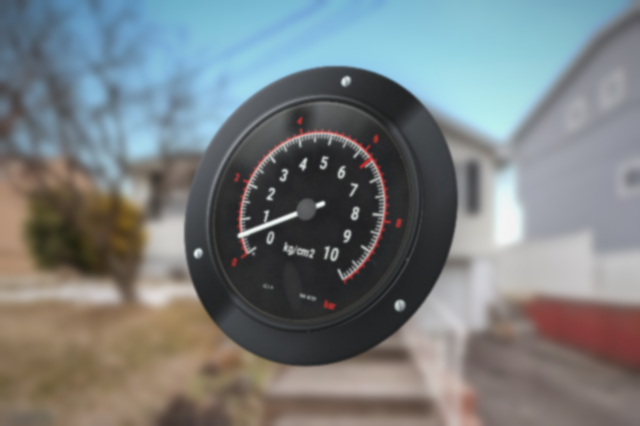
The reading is 0.5kg/cm²
